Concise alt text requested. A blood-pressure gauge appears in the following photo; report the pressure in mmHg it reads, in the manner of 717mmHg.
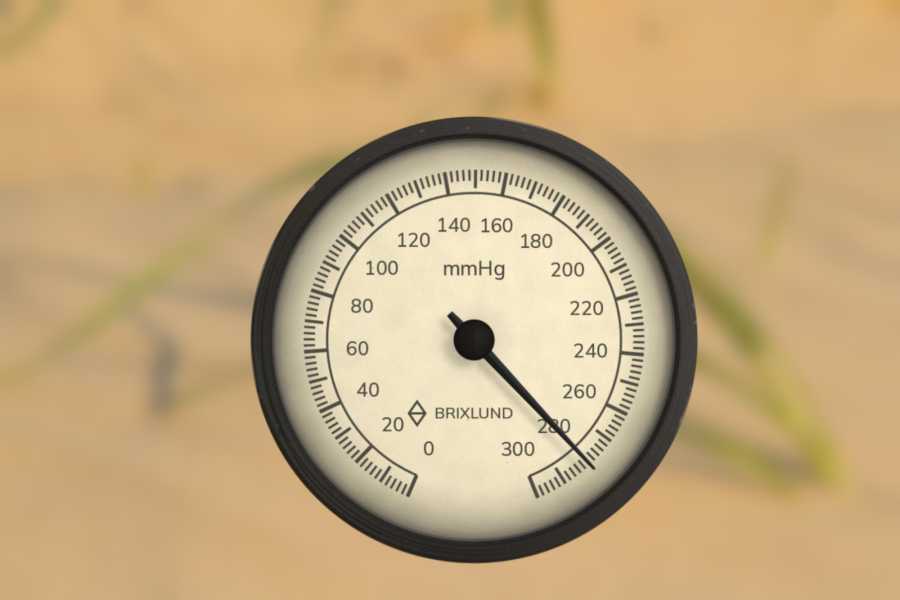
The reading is 280mmHg
